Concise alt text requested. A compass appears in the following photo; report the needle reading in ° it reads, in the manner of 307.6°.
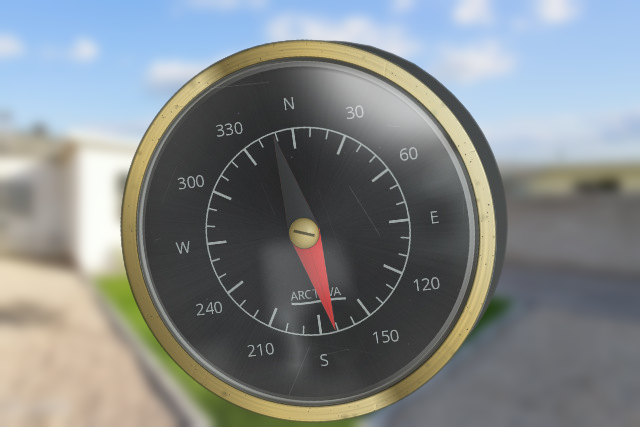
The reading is 170°
